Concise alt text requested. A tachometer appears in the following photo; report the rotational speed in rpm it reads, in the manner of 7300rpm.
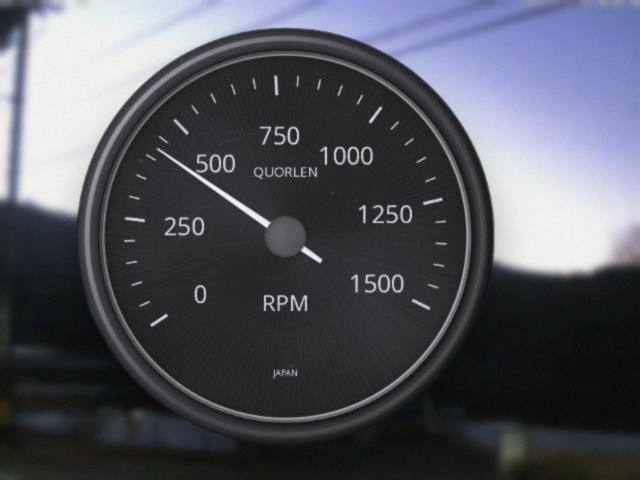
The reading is 425rpm
